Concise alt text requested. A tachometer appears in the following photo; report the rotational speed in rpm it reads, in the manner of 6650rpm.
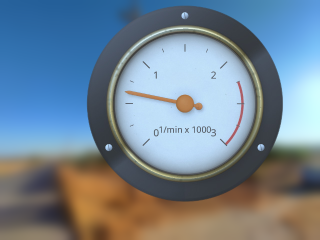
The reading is 625rpm
